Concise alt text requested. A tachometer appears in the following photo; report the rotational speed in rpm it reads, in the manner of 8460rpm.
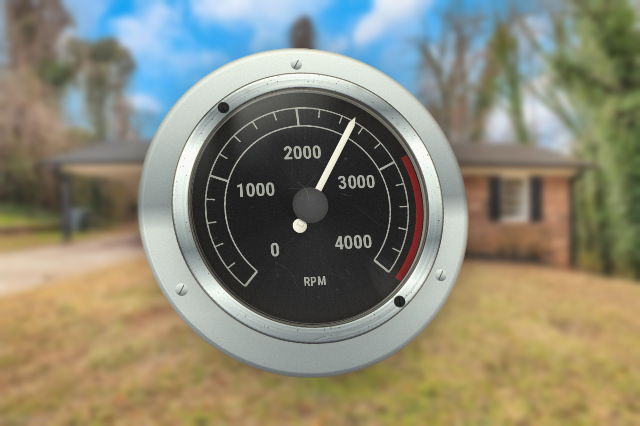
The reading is 2500rpm
